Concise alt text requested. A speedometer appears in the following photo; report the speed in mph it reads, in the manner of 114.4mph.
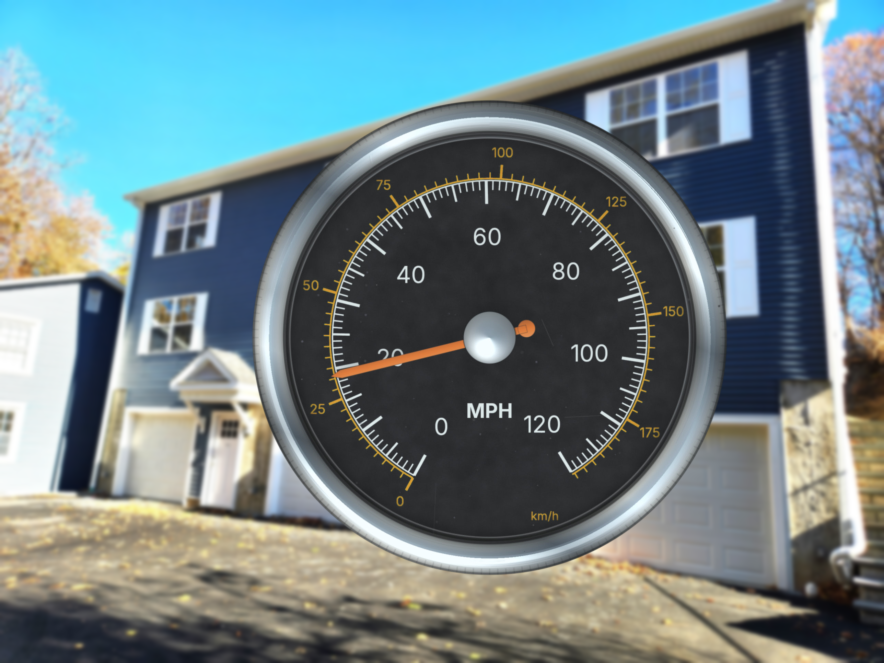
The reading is 19mph
